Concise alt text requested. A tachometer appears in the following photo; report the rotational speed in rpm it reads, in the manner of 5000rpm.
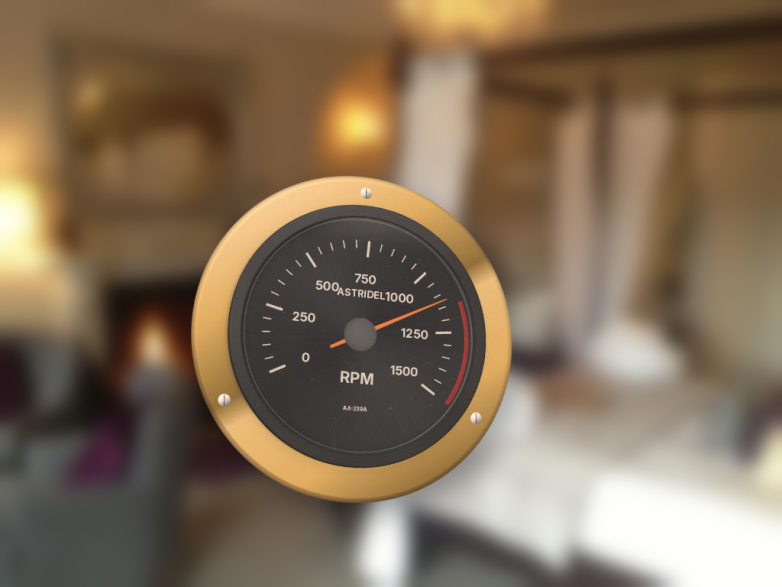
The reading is 1125rpm
